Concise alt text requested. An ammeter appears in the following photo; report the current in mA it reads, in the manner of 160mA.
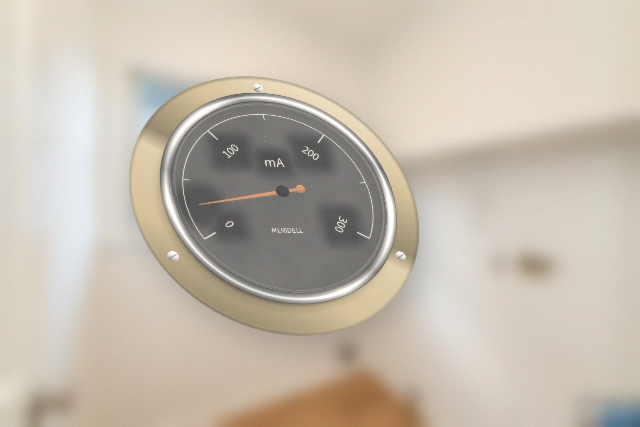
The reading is 25mA
